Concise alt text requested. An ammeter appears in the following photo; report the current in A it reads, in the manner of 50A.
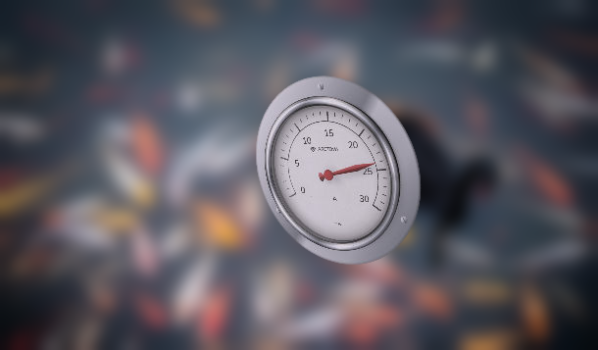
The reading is 24A
